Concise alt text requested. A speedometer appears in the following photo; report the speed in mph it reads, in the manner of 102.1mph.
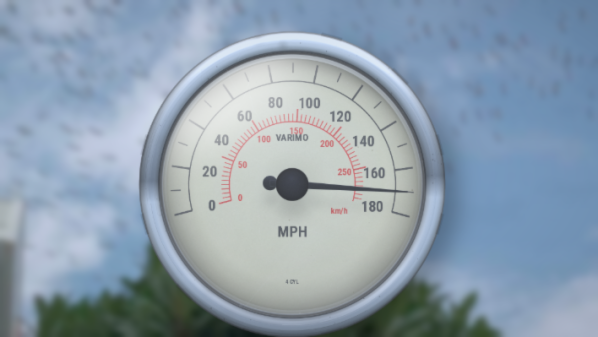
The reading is 170mph
